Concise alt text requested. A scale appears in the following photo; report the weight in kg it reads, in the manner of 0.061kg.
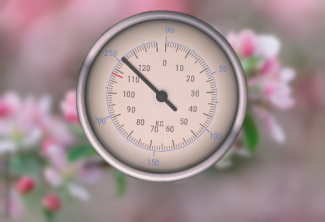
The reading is 115kg
